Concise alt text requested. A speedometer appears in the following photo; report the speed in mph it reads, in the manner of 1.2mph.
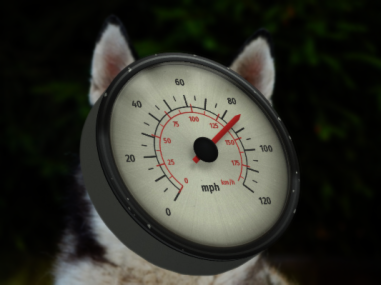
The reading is 85mph
